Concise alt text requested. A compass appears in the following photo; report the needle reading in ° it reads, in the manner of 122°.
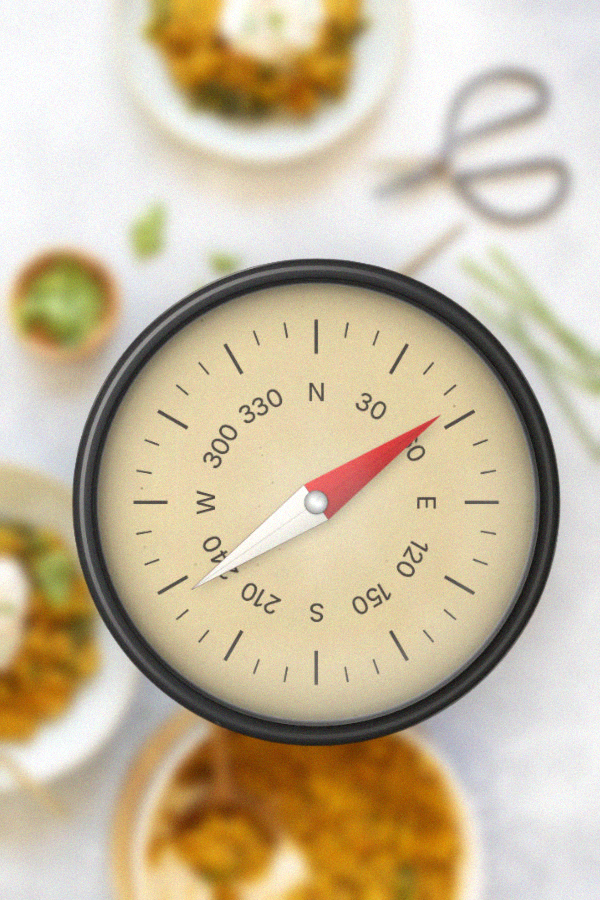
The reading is 55°
